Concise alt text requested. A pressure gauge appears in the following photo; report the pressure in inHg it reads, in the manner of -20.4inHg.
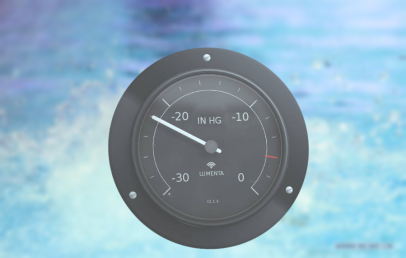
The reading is -22inHg
